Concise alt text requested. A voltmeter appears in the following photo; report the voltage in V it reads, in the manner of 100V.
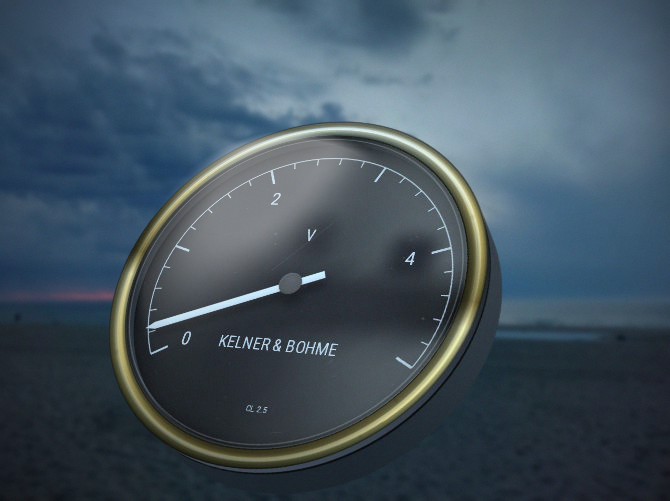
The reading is 0.2V
